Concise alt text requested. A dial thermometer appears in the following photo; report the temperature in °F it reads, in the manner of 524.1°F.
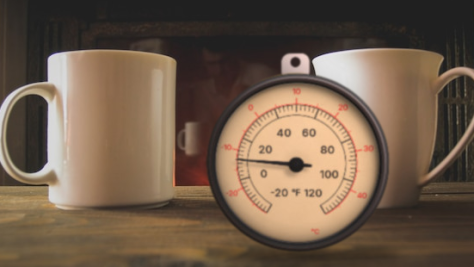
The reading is 10°F
